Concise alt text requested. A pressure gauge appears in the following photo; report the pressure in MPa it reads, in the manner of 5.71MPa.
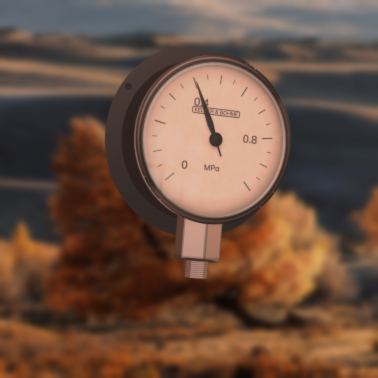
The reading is 0.4MPa
